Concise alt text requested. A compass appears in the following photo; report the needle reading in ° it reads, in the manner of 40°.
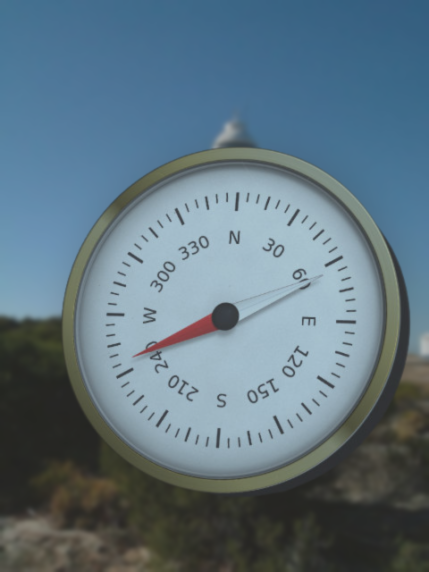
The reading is 245°
